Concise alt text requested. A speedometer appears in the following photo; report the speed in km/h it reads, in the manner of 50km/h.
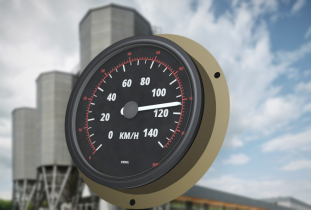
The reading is 115km/h
